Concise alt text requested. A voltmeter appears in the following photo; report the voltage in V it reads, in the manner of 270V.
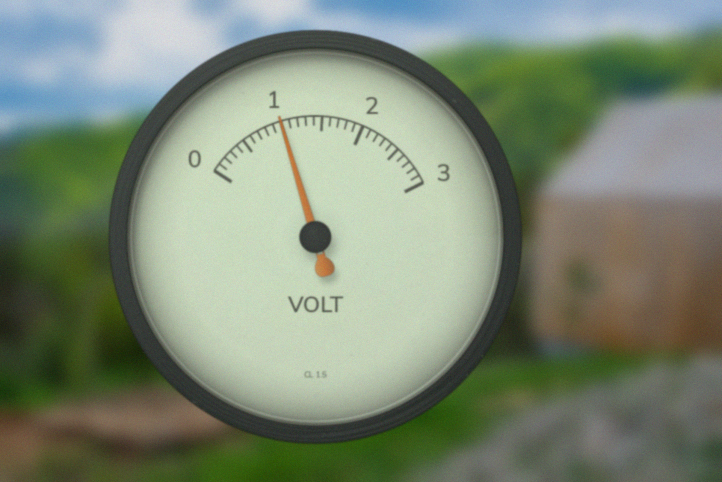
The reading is 1V
